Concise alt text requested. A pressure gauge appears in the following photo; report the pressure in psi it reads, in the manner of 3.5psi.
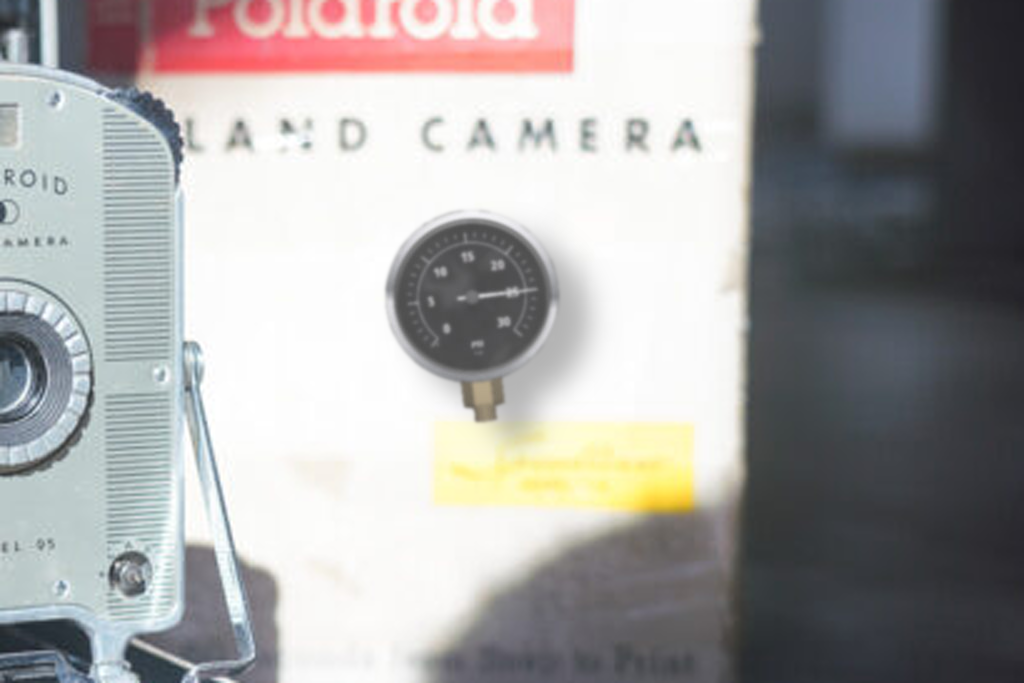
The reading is 25psi
